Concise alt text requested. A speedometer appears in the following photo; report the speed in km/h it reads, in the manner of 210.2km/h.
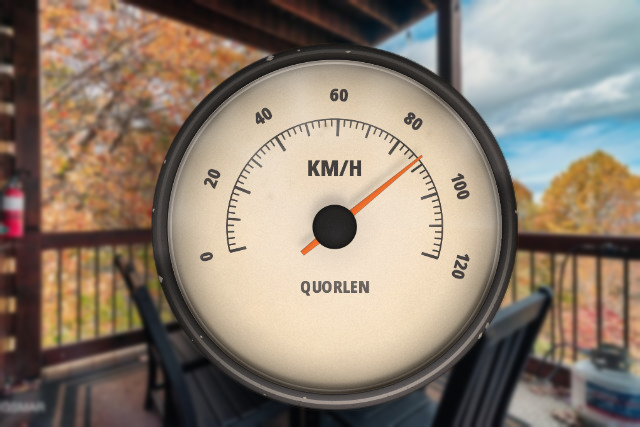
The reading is 88km/h
